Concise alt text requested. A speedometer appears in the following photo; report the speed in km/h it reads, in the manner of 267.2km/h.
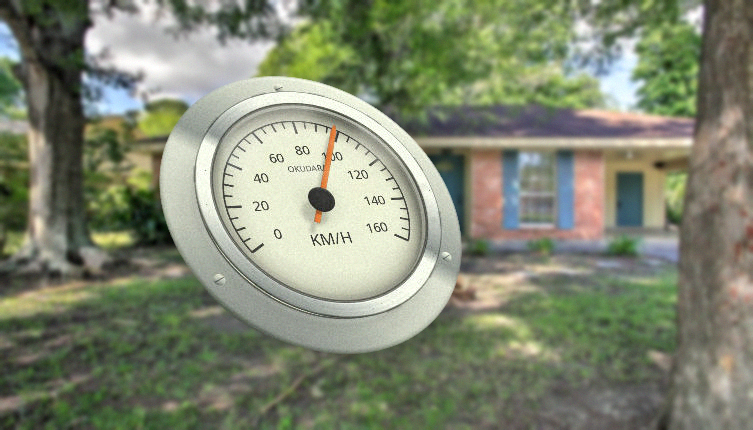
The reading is 97.5km/h
